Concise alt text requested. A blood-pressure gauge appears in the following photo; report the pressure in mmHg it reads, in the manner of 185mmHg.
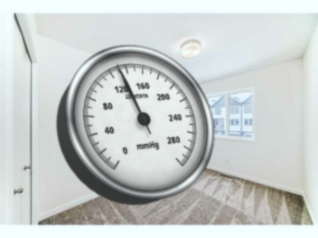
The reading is 130mmHg
